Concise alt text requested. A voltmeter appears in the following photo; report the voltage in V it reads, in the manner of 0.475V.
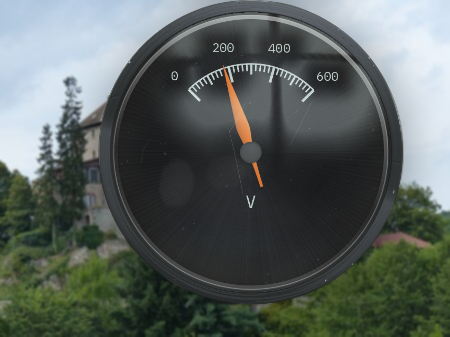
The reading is 180V
